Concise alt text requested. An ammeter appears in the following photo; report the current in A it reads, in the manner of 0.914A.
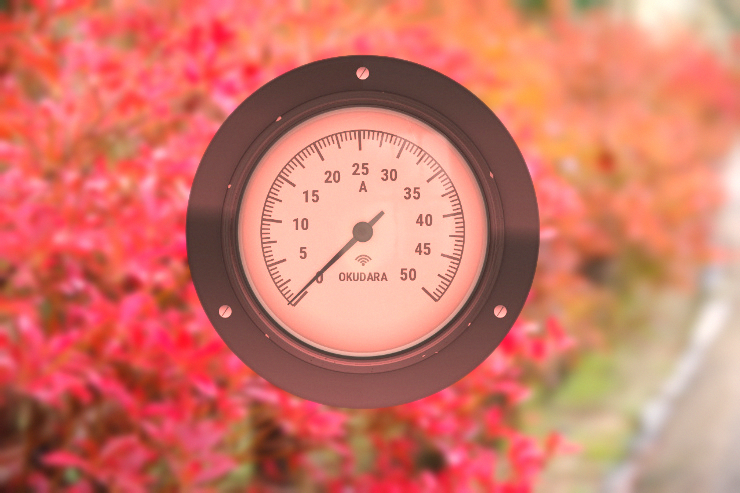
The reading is 0.5A
